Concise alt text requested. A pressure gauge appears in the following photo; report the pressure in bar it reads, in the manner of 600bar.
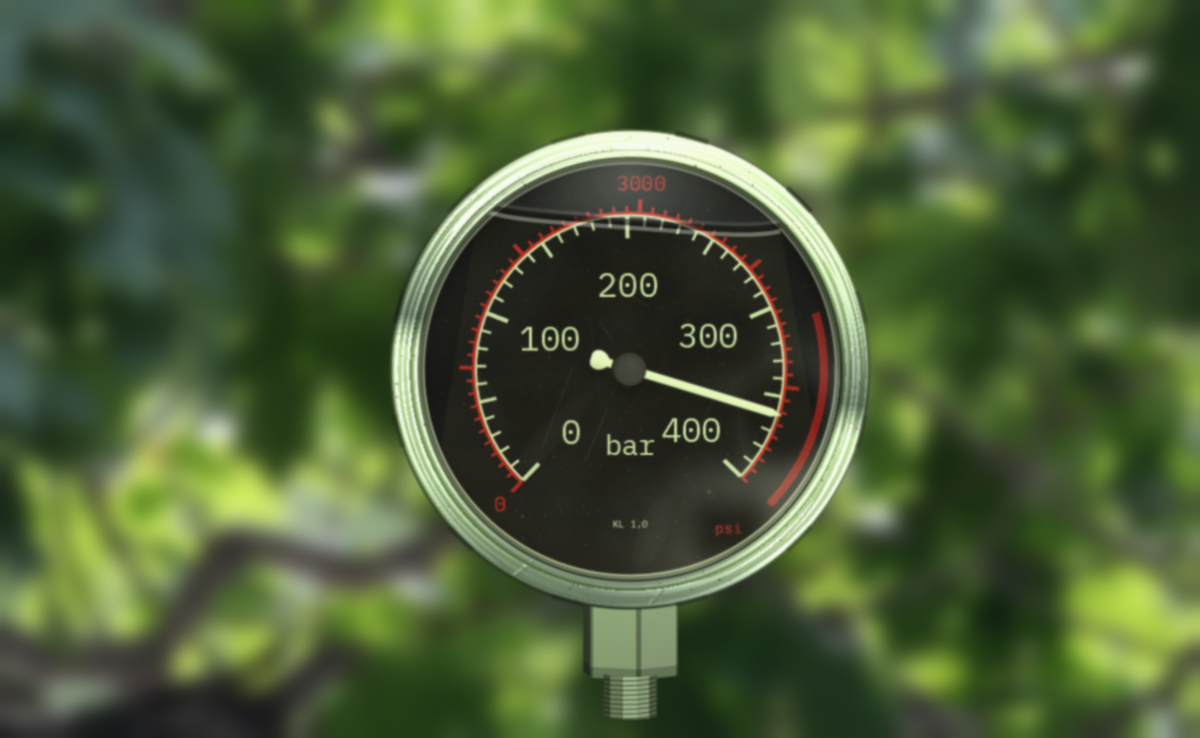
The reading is 360bar
